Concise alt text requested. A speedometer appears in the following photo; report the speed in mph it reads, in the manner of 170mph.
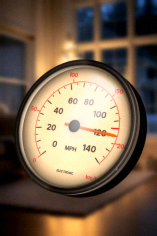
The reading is 120mph
